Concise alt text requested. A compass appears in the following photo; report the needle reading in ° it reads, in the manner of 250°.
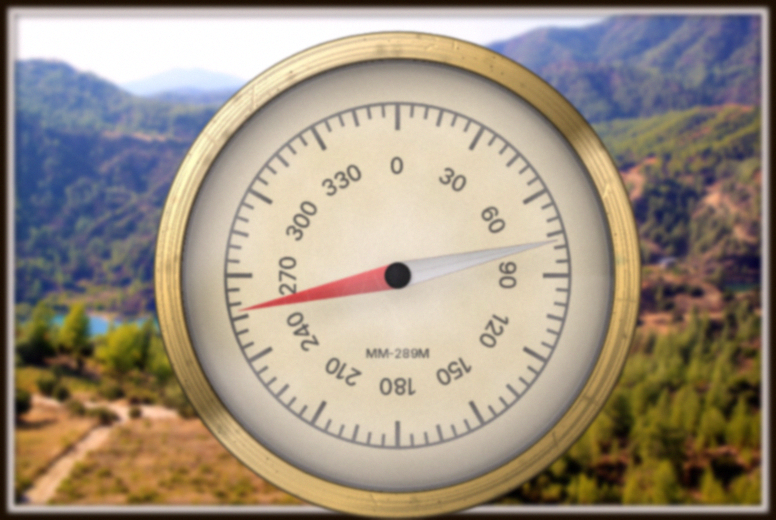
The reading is 257.5°
